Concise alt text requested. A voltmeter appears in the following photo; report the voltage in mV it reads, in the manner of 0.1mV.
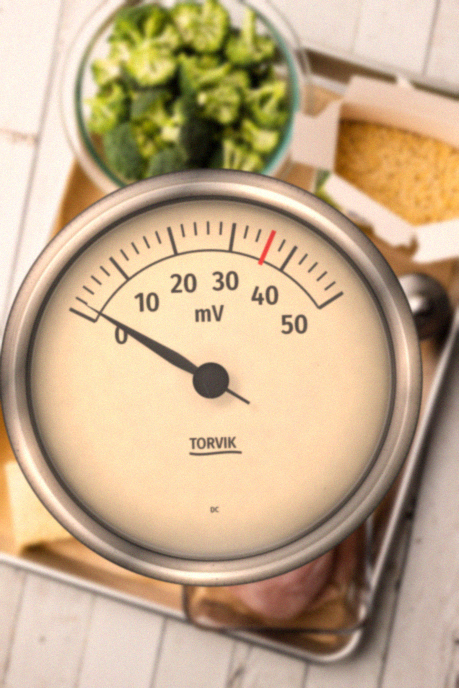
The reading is 2mV
